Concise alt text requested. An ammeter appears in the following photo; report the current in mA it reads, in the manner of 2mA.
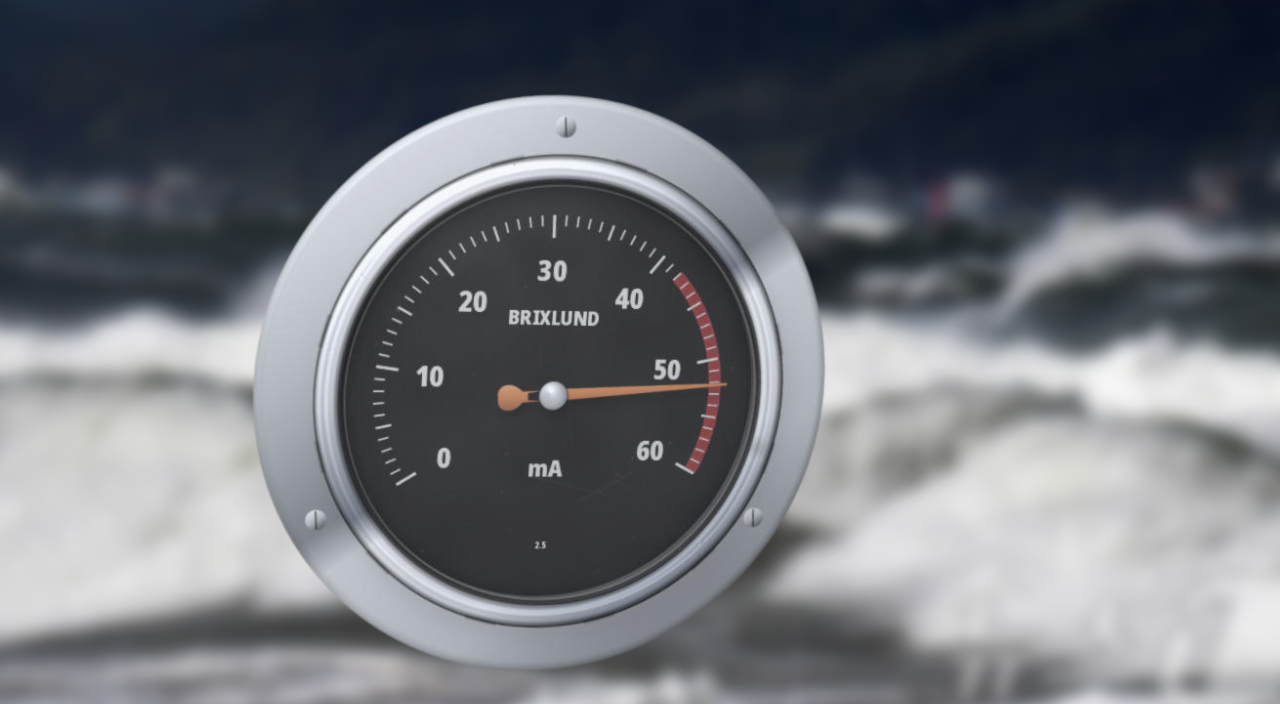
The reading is 52mA
